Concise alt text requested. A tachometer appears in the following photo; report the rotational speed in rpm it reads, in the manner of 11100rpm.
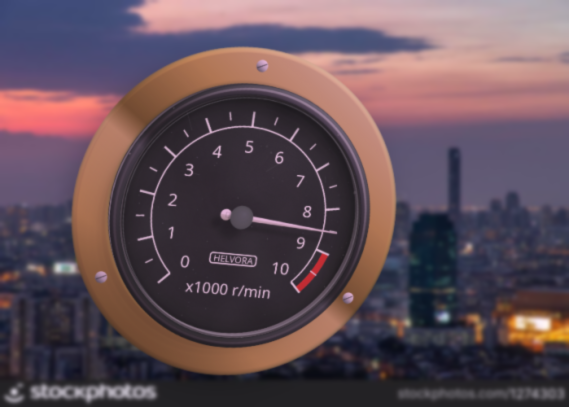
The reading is 8500rpm
